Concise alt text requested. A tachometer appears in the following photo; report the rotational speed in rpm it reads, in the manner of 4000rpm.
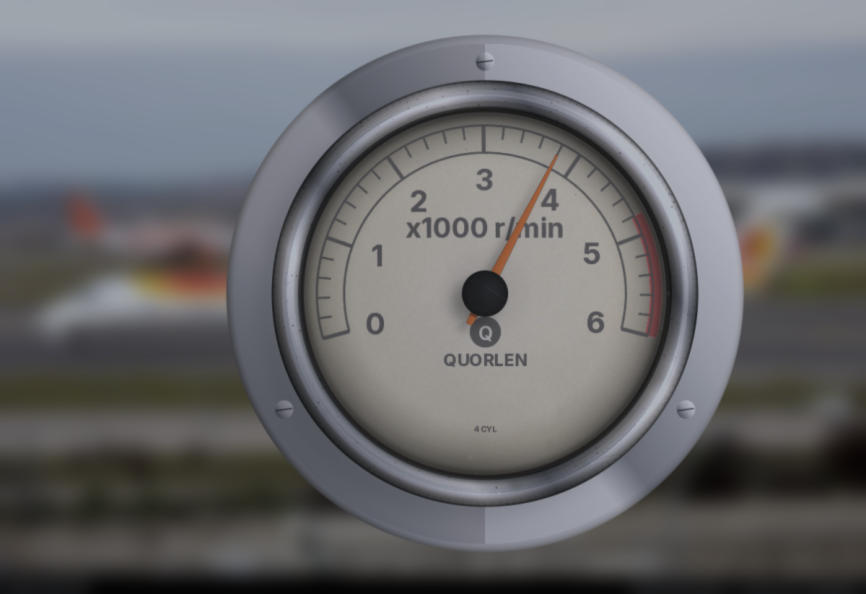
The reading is 3800rpm
